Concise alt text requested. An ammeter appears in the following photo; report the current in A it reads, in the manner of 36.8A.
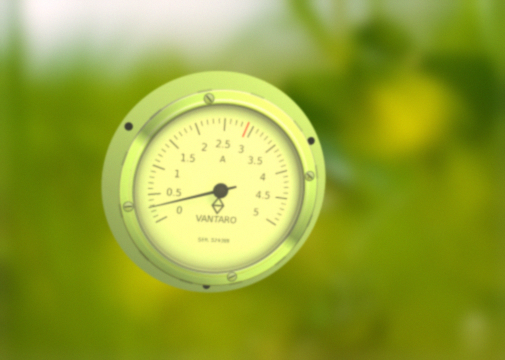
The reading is 0.3A
